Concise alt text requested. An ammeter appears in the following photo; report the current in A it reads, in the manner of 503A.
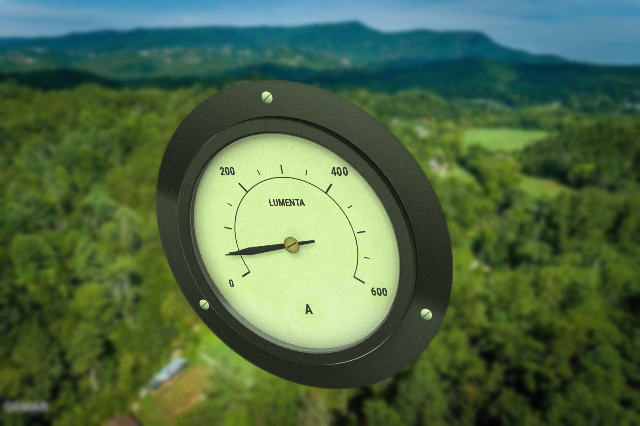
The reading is 50A
